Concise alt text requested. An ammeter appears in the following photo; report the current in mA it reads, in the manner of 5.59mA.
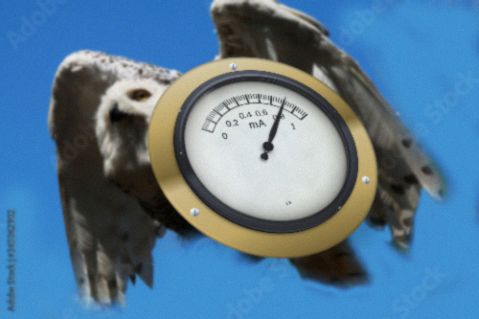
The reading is 0.8mA
